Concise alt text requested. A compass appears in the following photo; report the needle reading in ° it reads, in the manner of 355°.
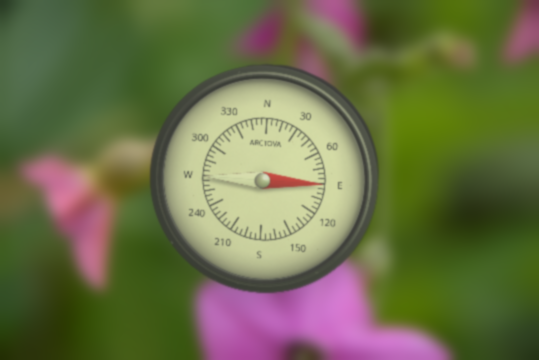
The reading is 90°
